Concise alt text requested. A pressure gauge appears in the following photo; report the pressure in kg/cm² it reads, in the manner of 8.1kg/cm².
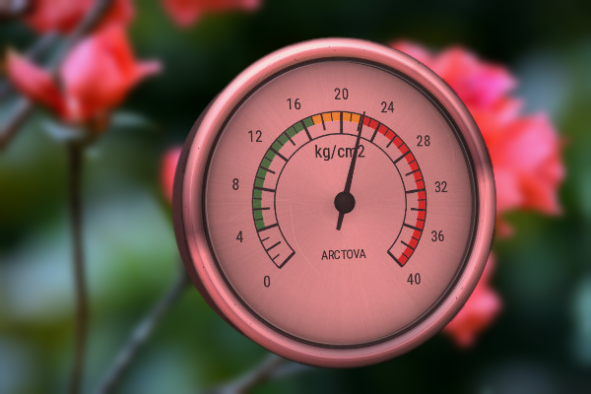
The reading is 22kg/cm²
